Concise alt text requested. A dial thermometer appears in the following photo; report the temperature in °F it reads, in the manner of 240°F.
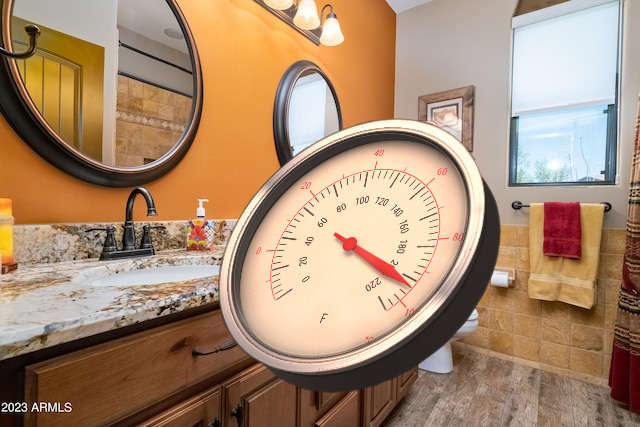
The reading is 204°F
